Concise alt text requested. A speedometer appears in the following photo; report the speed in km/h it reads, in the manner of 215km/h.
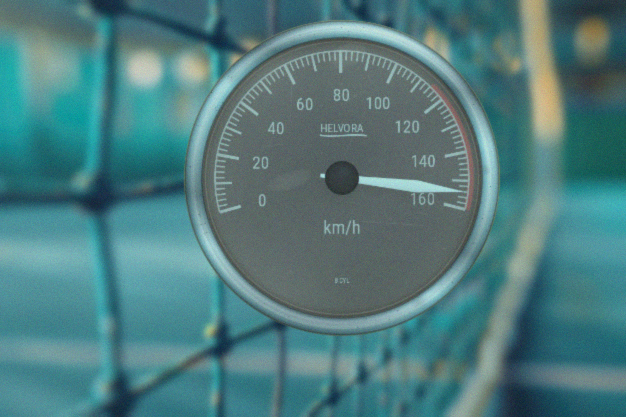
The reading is 154km/h
